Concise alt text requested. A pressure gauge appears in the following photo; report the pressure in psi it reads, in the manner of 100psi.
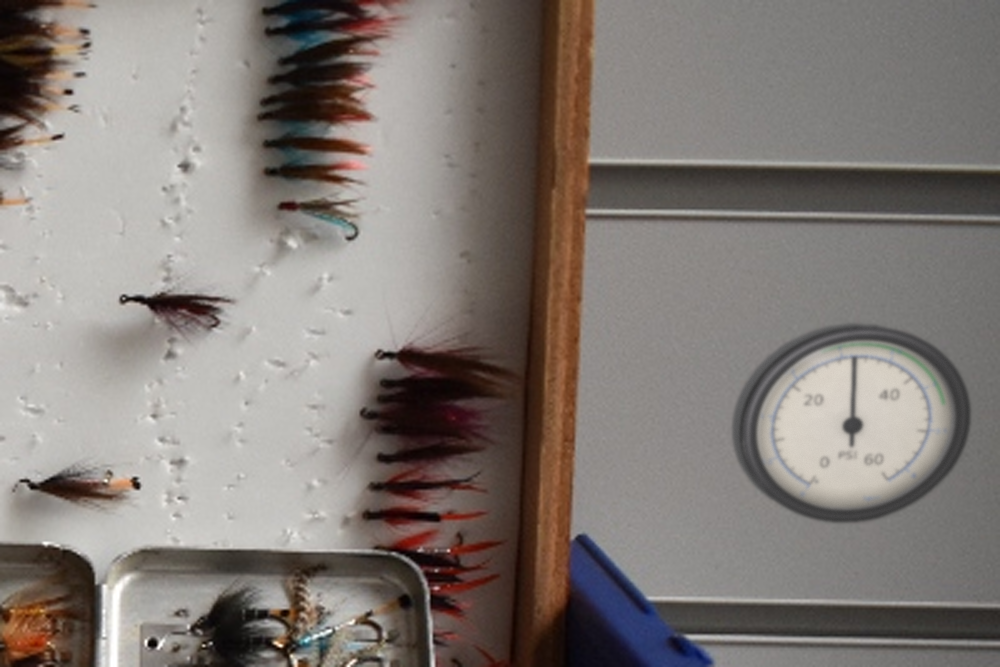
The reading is 30psi
